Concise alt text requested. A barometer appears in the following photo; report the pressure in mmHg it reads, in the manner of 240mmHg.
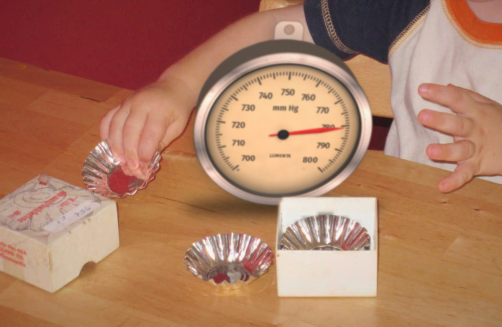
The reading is 780mmHg
